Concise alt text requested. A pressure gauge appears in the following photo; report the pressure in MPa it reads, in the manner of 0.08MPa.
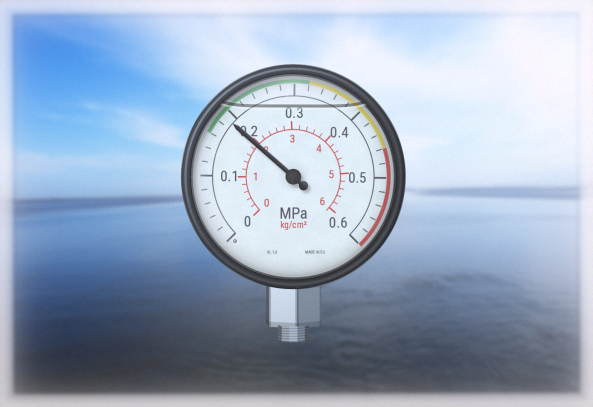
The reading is 0.19MPa
